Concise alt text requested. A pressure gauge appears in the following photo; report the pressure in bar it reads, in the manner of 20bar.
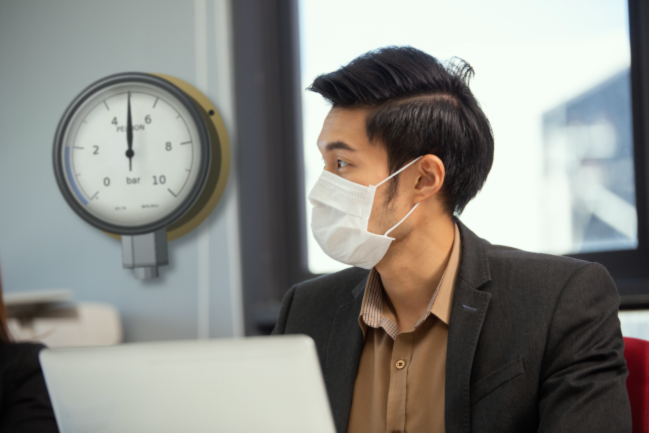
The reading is 5bar
